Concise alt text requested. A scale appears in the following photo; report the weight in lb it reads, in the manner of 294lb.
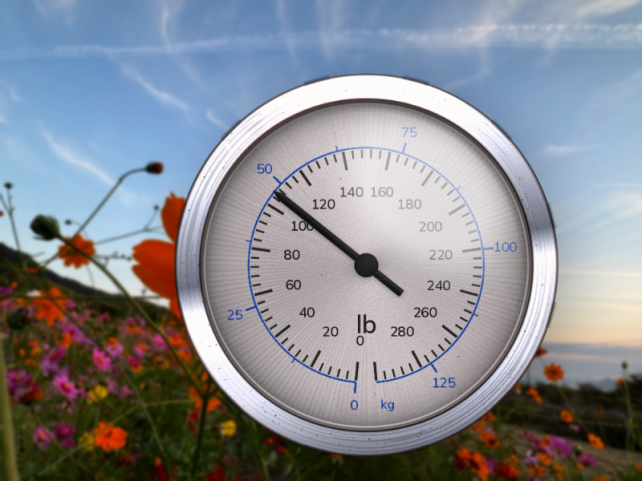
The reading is 106lb
